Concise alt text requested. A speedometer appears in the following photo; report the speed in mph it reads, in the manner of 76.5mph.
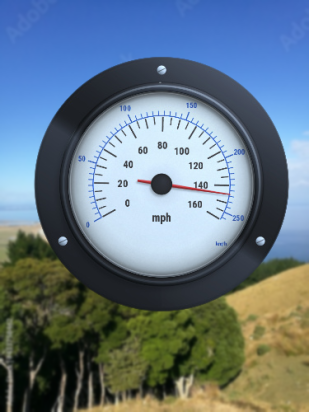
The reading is 145mph
